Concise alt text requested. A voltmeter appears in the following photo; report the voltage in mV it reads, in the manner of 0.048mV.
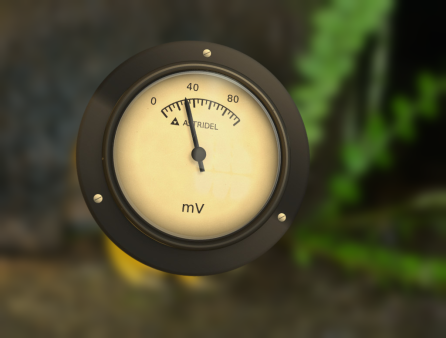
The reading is 30mV
